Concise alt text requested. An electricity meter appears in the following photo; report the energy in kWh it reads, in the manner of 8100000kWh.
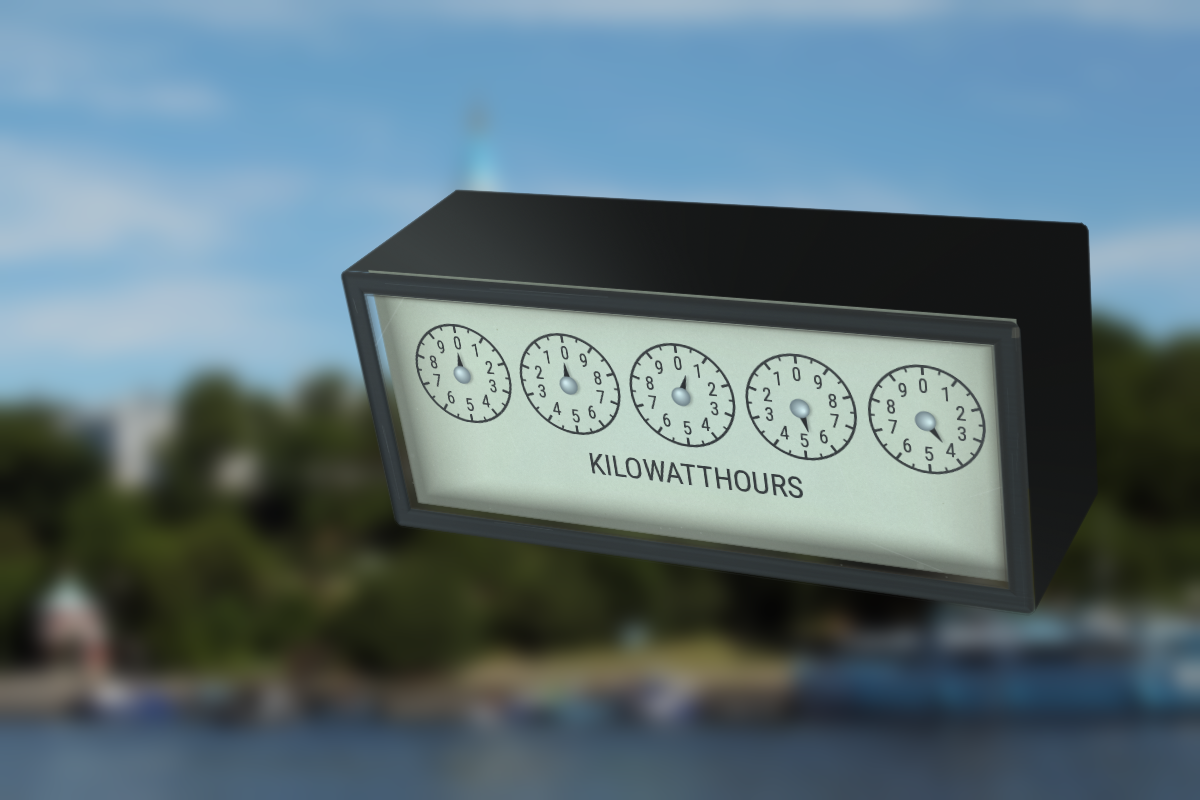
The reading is 54kWh
